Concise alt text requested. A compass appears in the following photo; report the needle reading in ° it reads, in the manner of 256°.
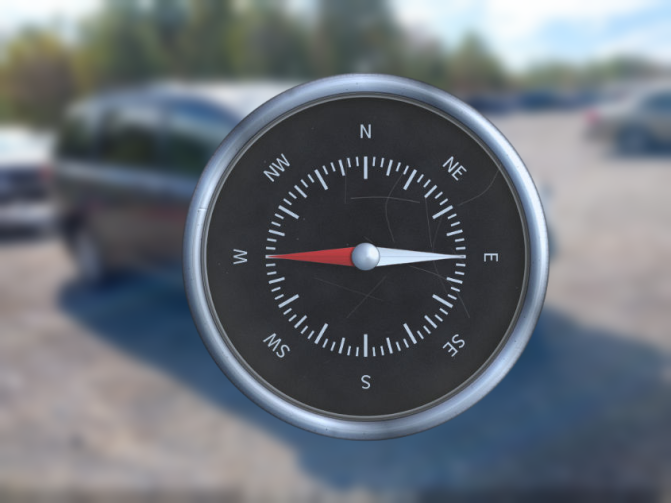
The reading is 270°
